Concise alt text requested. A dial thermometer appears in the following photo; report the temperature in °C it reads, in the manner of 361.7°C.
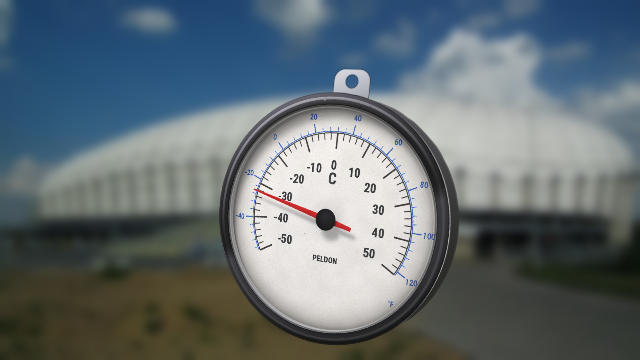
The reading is -32°C
